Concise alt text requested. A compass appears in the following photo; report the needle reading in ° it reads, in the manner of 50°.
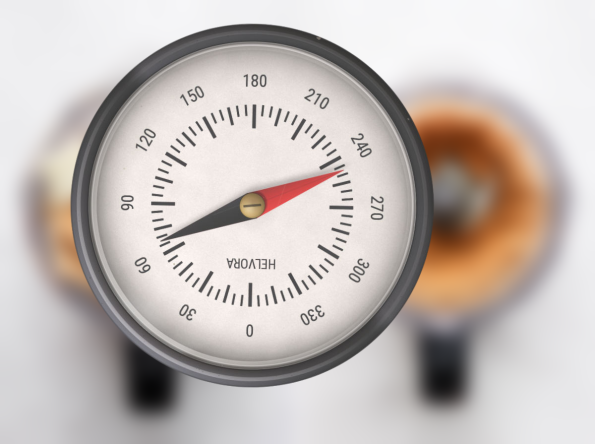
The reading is 247.5°
